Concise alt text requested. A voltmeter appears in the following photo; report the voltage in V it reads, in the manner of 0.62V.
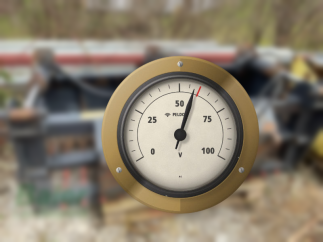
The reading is 57.5V
